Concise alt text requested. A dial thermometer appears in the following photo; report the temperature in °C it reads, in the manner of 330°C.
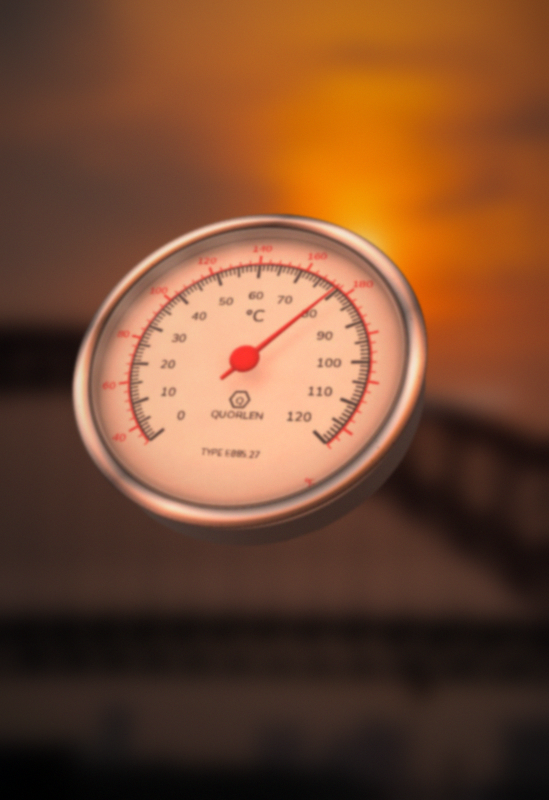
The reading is 80°C
